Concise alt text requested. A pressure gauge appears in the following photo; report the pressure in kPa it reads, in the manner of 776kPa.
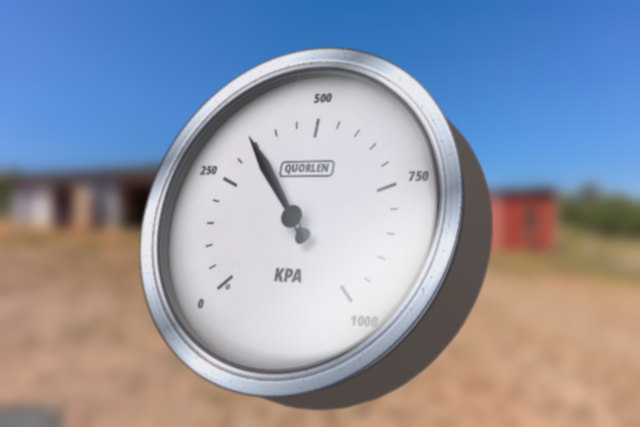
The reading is 350kPa
